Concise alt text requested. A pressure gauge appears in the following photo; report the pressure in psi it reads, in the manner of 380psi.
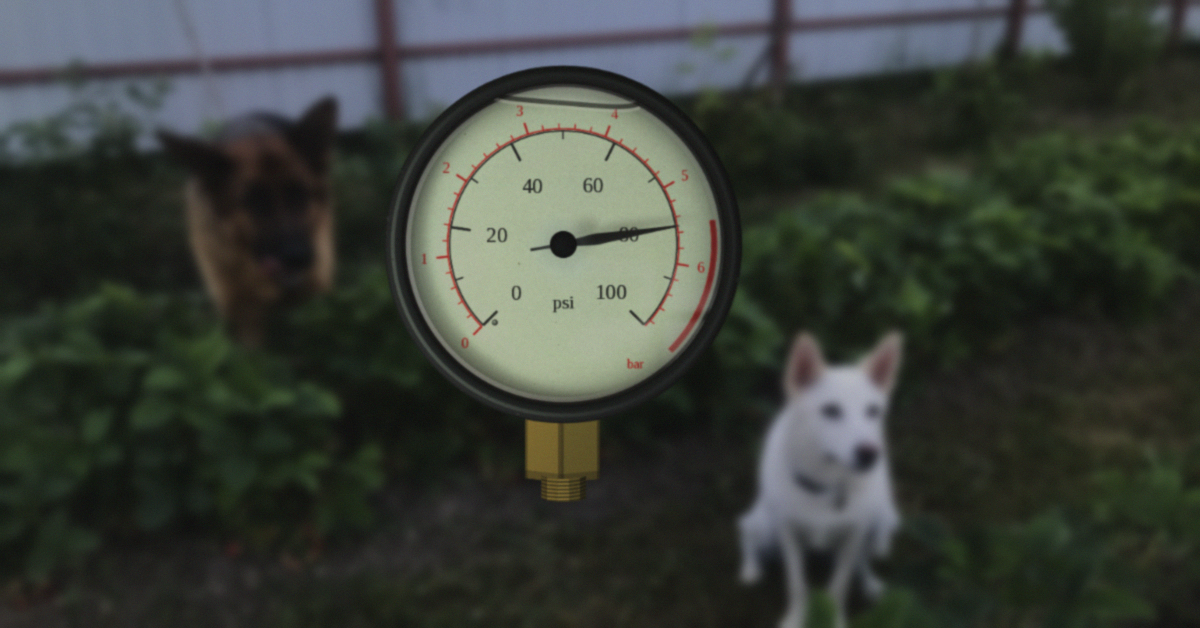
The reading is 80psi
